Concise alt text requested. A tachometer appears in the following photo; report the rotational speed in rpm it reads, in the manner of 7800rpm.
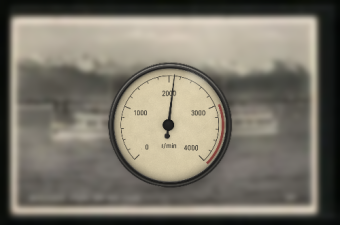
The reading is 2100rpm
